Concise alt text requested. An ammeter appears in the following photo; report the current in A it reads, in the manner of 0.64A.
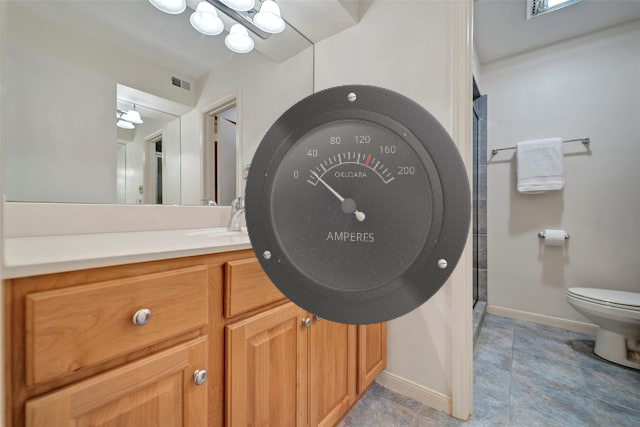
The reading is 20A
